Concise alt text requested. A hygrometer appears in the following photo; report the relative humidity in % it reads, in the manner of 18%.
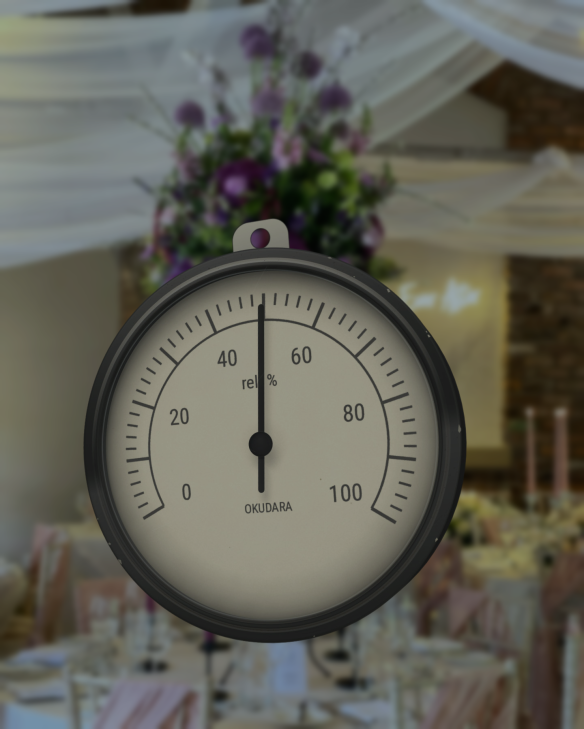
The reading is 50%
